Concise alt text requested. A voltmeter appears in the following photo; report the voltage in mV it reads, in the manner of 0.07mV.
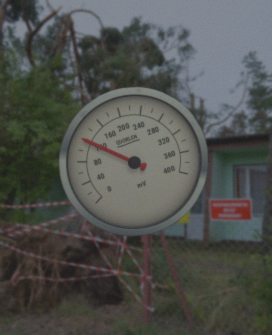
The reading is 120mV
